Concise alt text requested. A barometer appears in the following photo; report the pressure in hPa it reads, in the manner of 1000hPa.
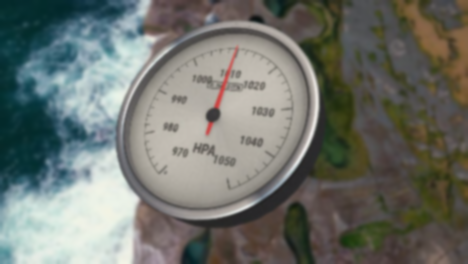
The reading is 1010hPa
